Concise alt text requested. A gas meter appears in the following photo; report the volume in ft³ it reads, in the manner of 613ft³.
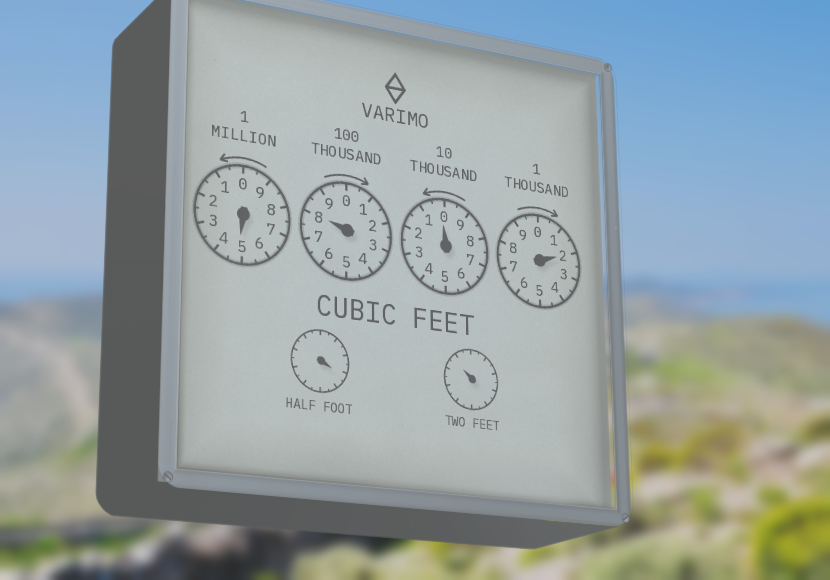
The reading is 480200ft³
